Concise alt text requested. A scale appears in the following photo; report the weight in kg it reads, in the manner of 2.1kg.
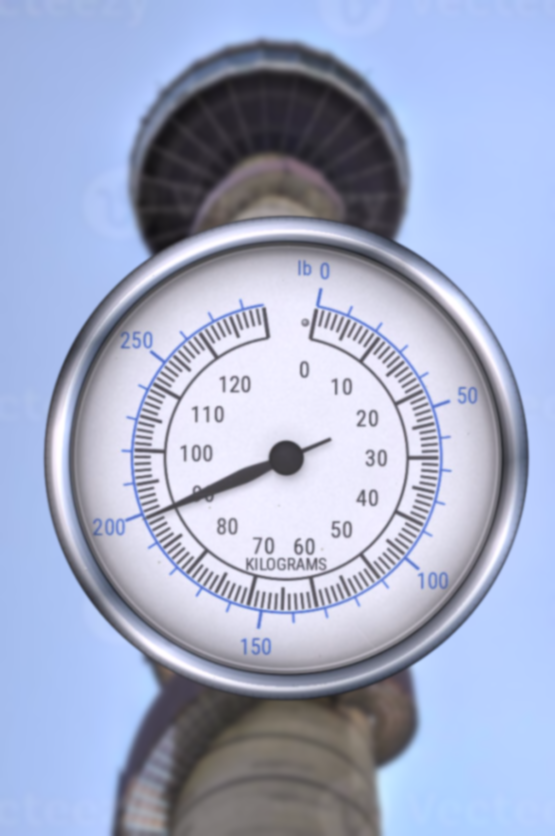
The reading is 90kg
